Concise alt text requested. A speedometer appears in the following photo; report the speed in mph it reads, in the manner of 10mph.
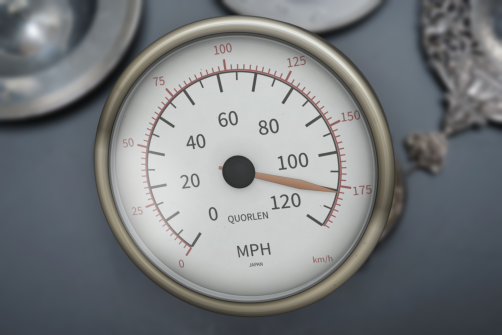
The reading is 110mph
